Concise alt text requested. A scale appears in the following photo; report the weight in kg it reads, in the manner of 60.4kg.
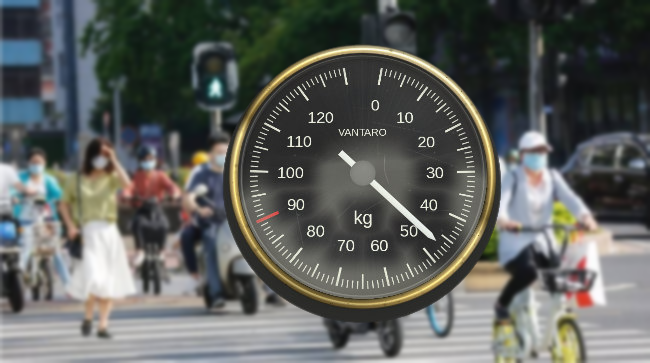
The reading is 47kg
